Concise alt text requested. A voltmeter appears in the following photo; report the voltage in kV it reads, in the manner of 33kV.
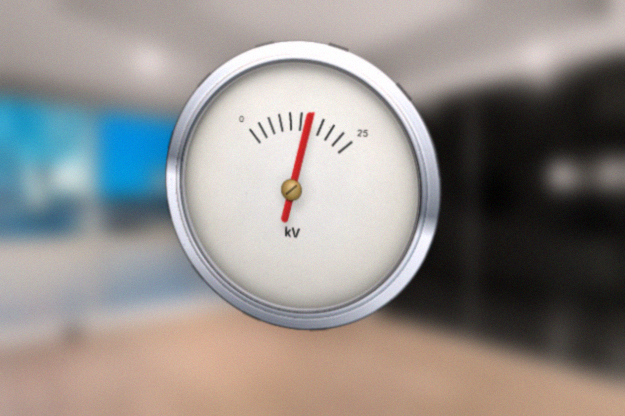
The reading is 15kV
